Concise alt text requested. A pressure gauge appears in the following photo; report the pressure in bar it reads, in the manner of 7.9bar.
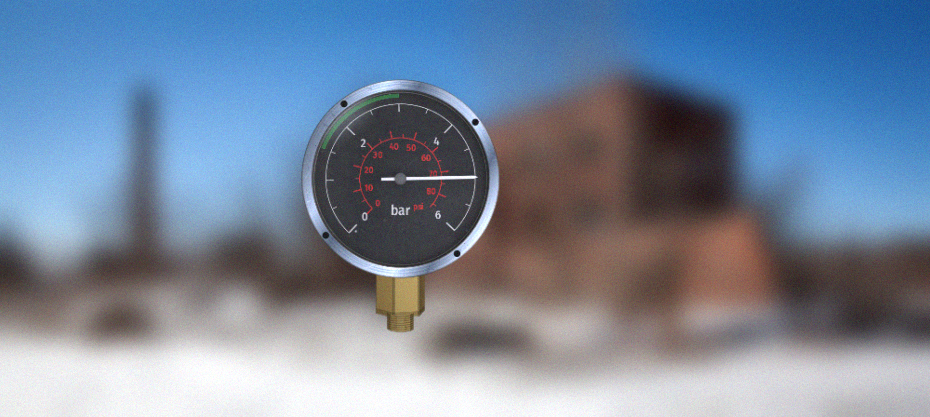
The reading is 5bar
